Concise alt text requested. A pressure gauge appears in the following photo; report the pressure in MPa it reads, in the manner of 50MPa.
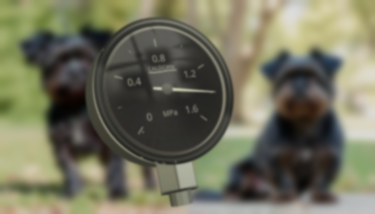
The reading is 1.4MPa
